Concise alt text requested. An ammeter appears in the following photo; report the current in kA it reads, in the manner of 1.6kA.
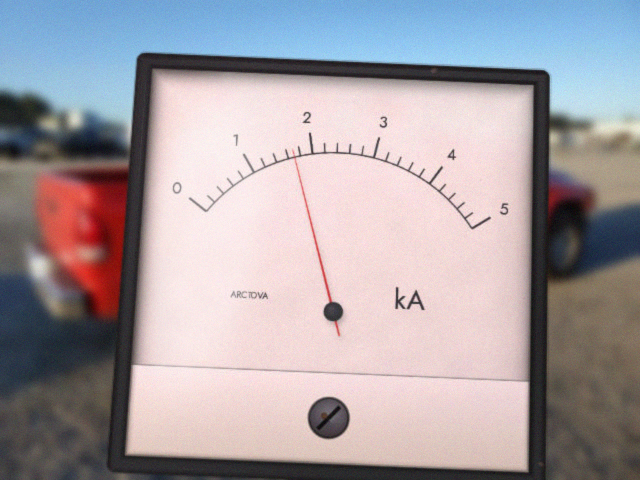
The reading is 1.7kA
